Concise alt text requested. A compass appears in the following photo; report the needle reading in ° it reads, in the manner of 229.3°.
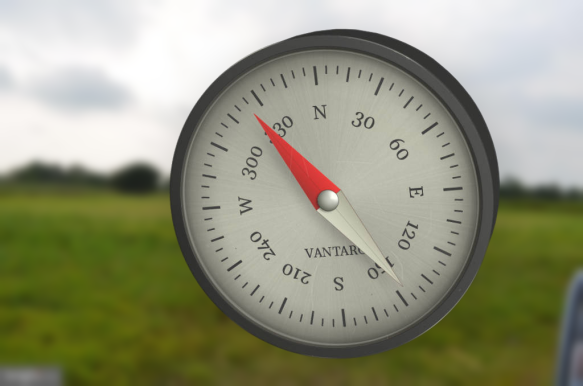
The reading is 325°
